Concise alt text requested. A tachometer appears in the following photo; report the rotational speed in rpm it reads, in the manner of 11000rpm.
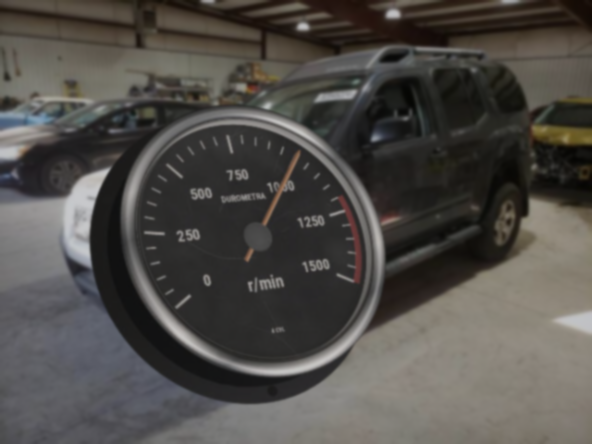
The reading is 1000rpm
